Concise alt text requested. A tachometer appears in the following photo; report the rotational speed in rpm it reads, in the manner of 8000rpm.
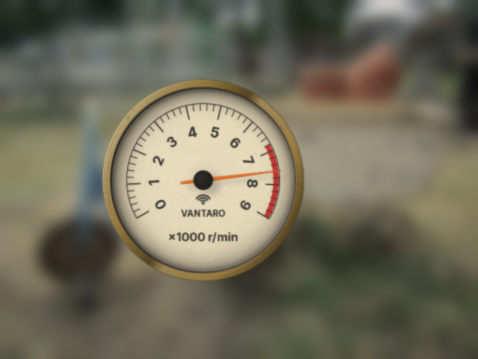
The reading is 7600rpm
